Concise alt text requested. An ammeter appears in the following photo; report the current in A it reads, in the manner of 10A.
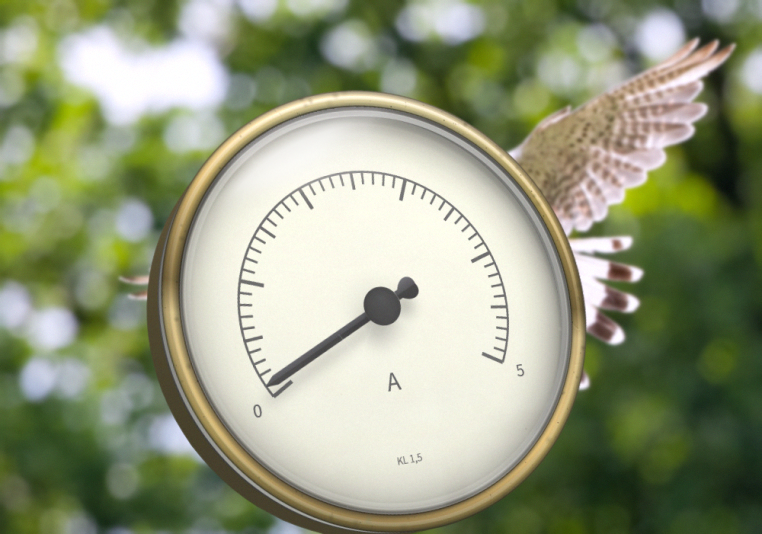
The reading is 0.1A
